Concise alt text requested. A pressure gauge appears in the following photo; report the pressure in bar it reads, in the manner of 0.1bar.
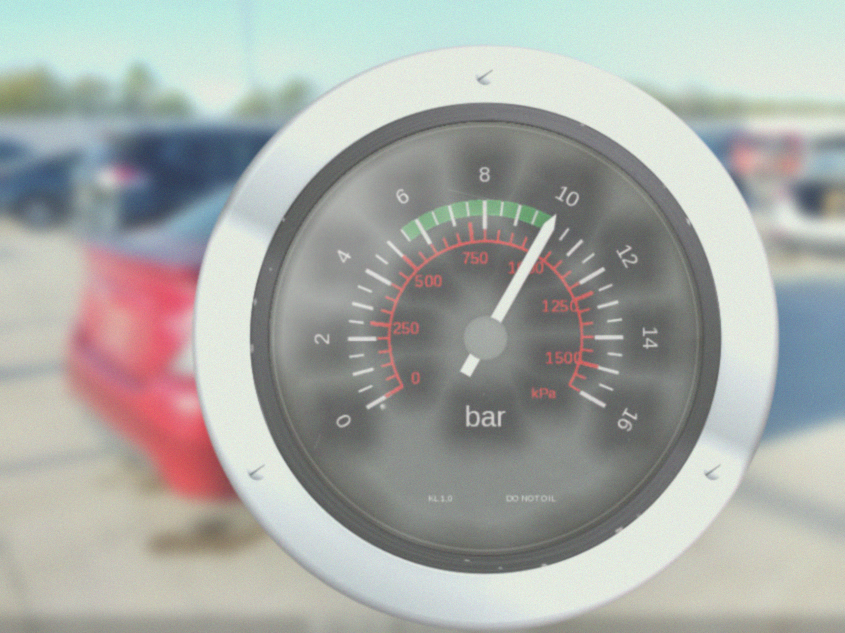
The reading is 10bar
